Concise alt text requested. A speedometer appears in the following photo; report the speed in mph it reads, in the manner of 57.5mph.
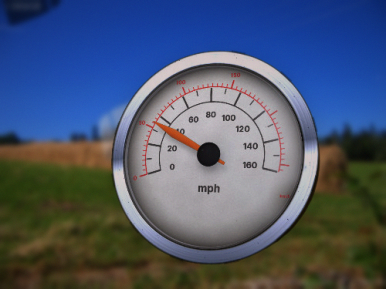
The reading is 35mph
